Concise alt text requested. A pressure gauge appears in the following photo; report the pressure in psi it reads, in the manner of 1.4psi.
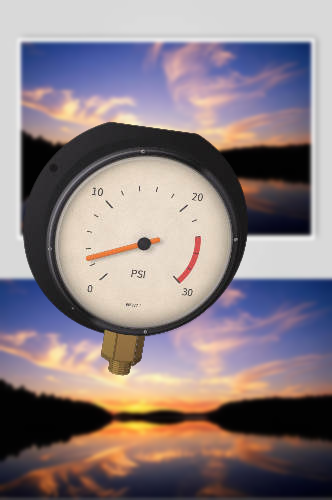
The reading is 3psi
